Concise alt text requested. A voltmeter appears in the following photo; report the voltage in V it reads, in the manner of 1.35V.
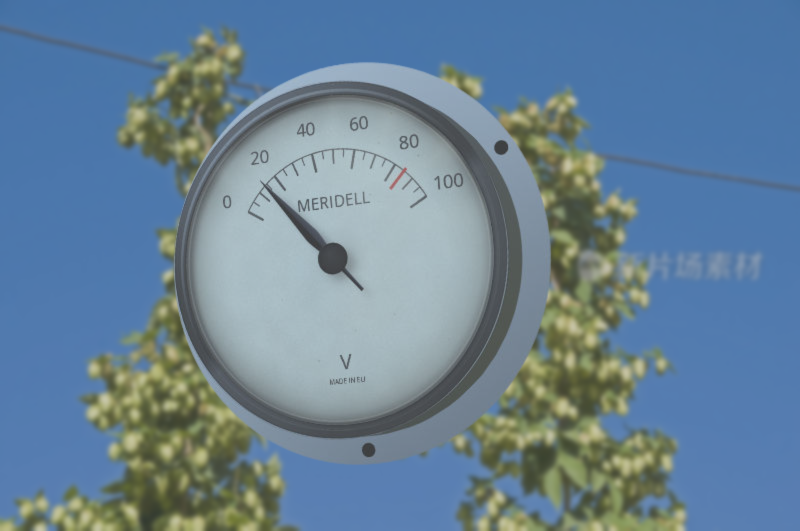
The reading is 15V
